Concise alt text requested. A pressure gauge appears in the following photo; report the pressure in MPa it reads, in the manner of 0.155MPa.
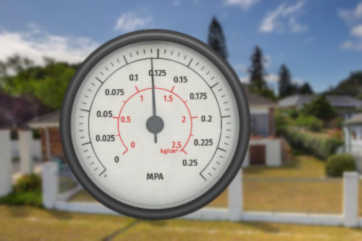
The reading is 0.12MPa
